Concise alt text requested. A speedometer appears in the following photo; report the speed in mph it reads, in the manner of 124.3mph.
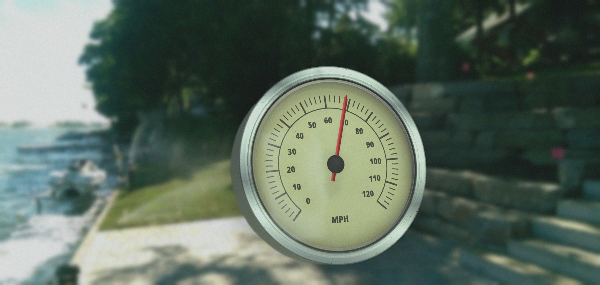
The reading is 68mph
